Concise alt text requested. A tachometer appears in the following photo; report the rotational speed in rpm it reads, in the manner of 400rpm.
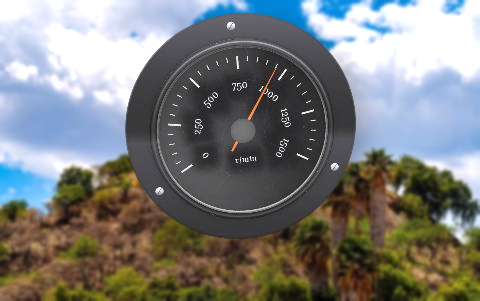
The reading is 950rpm
